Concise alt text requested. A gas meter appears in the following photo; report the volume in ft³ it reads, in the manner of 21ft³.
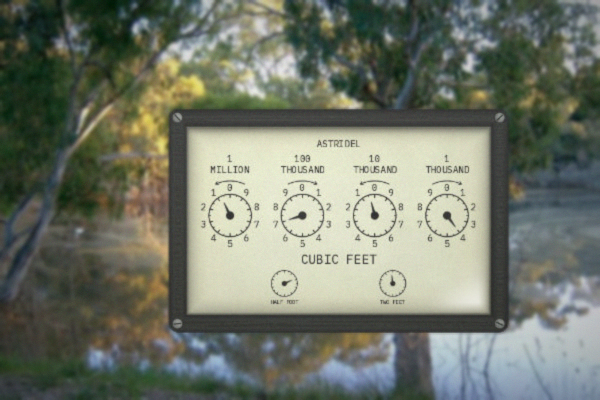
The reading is 70400ft³
